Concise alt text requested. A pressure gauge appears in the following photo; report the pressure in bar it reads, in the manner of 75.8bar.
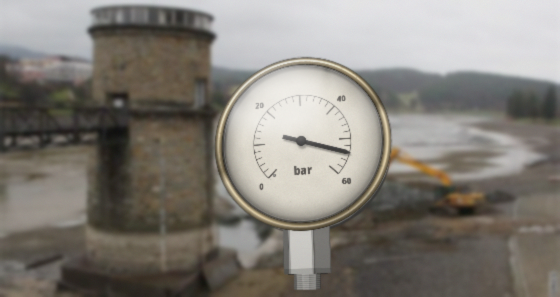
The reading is 54bar
